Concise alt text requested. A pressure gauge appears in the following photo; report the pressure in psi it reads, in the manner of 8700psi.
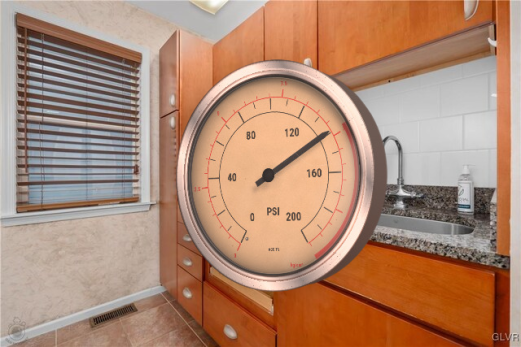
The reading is 140psi
